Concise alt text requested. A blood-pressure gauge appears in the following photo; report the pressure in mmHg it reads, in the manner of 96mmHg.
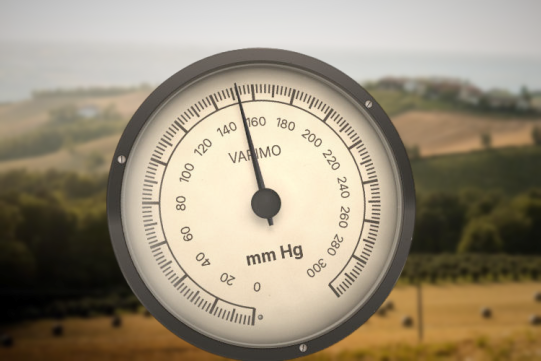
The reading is 152mmHg
